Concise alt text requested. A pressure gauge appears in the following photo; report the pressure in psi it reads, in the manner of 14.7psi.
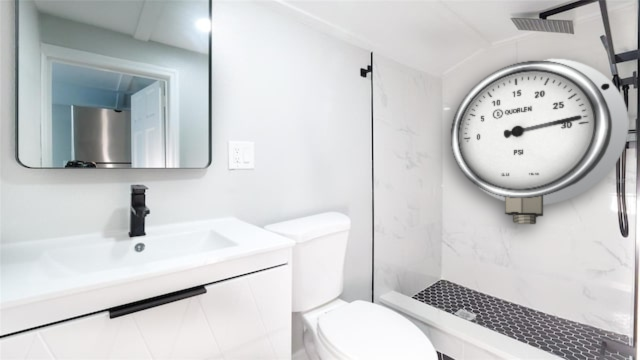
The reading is 29psi
